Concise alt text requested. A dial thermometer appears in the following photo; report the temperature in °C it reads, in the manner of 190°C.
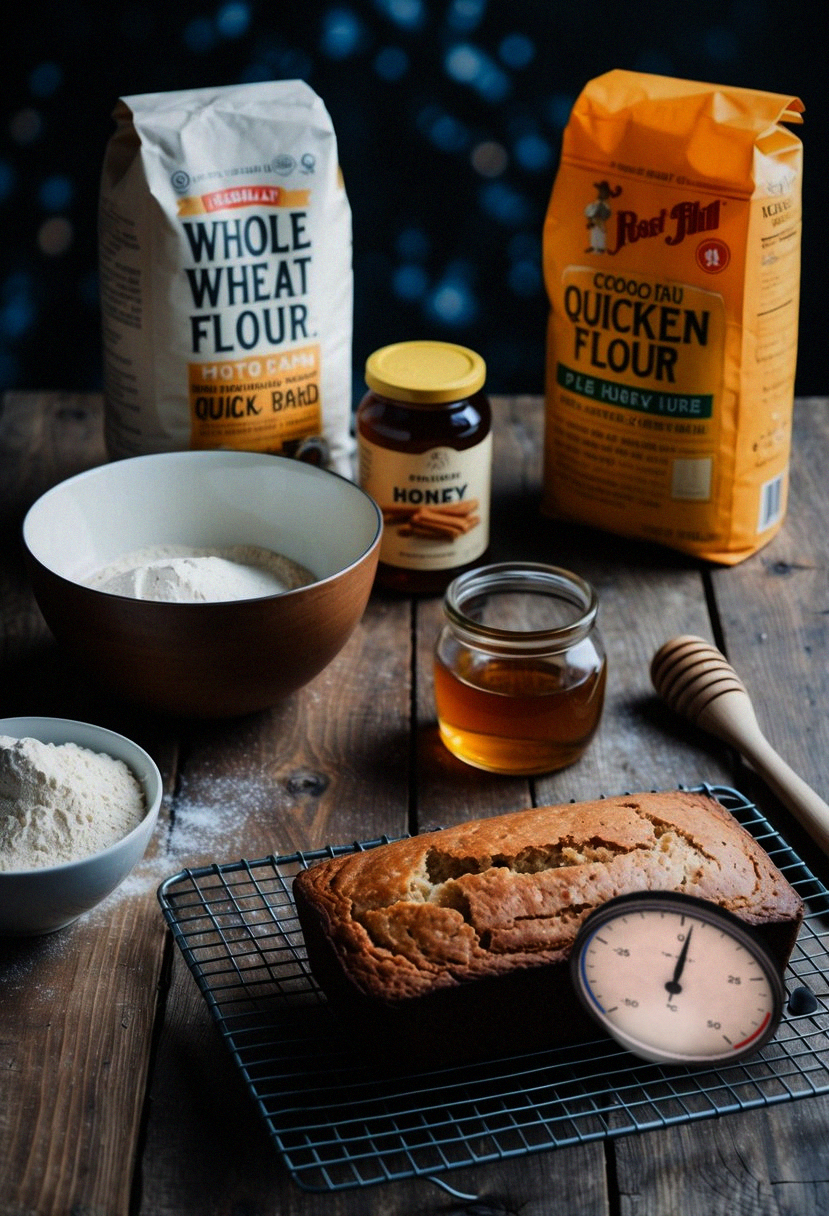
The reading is 2.5°C
